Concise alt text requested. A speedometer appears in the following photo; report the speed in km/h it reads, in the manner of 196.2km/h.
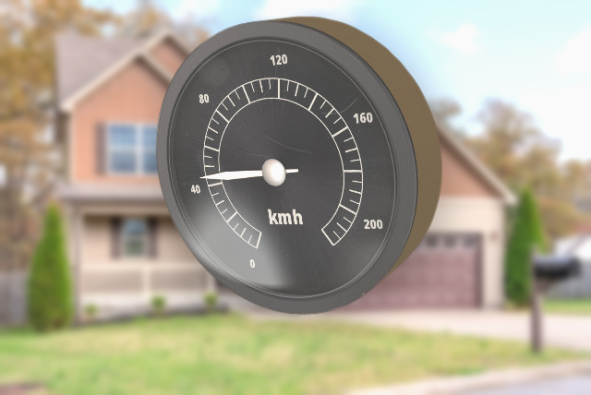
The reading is 45km/h
